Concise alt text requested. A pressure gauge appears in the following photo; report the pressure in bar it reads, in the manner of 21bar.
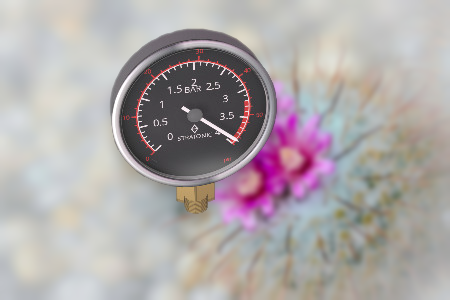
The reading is 3.9bar
